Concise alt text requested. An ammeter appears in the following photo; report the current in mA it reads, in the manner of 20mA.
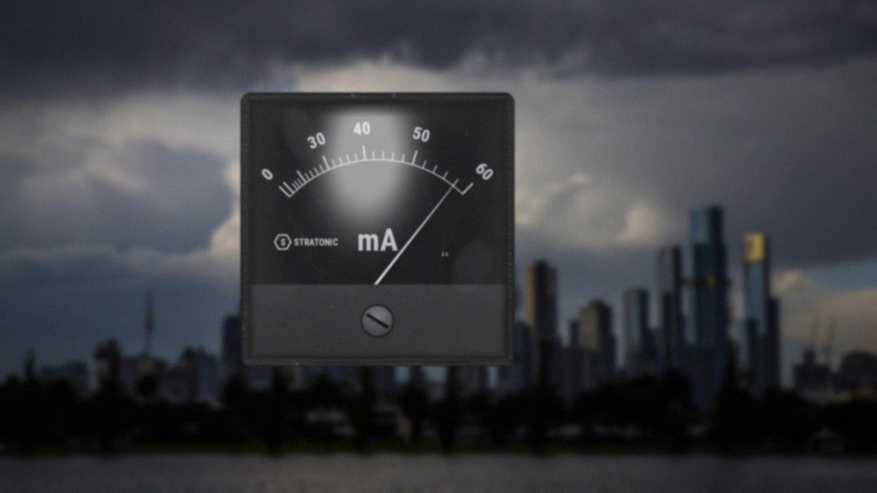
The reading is 58mA
